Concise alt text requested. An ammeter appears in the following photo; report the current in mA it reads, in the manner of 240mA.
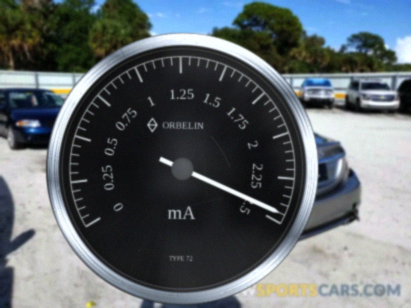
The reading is 2.45mA
